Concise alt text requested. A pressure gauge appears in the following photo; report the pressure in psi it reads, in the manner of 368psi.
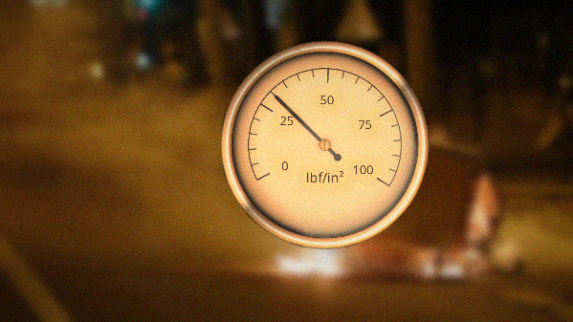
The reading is 30psi
